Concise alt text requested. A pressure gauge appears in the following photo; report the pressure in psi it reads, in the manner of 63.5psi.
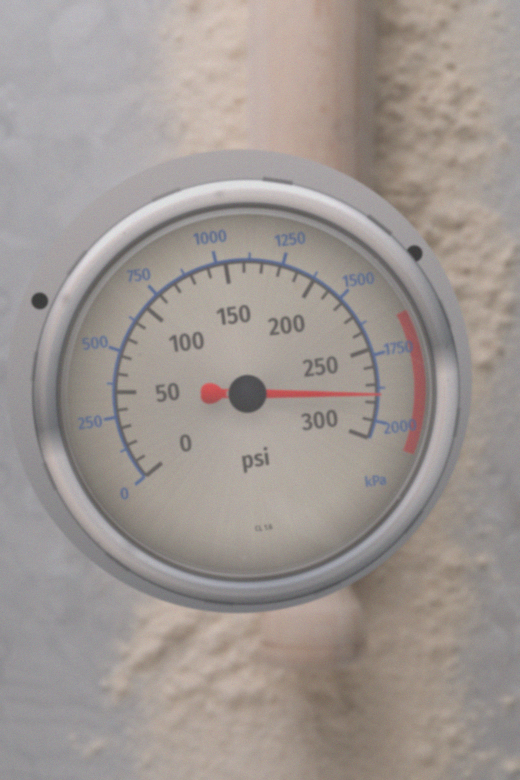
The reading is 275psi
